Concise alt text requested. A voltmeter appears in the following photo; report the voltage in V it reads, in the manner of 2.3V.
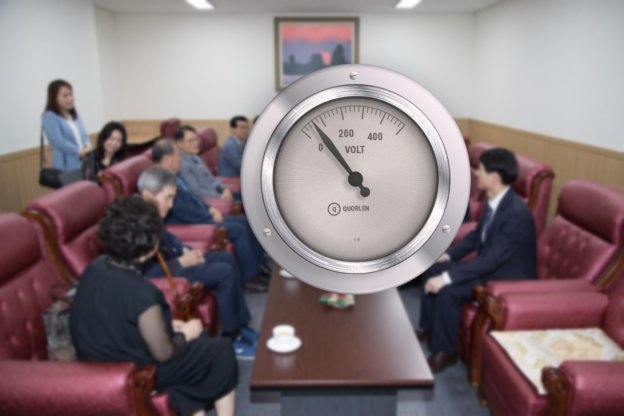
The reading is 60V
